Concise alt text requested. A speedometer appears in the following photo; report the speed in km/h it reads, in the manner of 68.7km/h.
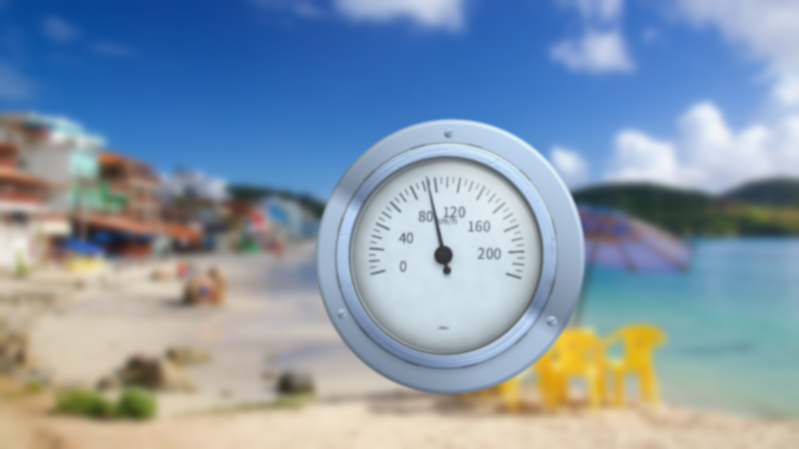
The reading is 95km/h
